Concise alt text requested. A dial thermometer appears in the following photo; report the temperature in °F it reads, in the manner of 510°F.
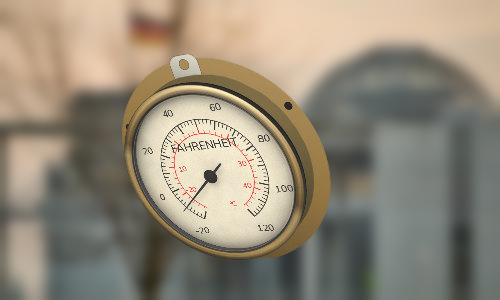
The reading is -10°F
